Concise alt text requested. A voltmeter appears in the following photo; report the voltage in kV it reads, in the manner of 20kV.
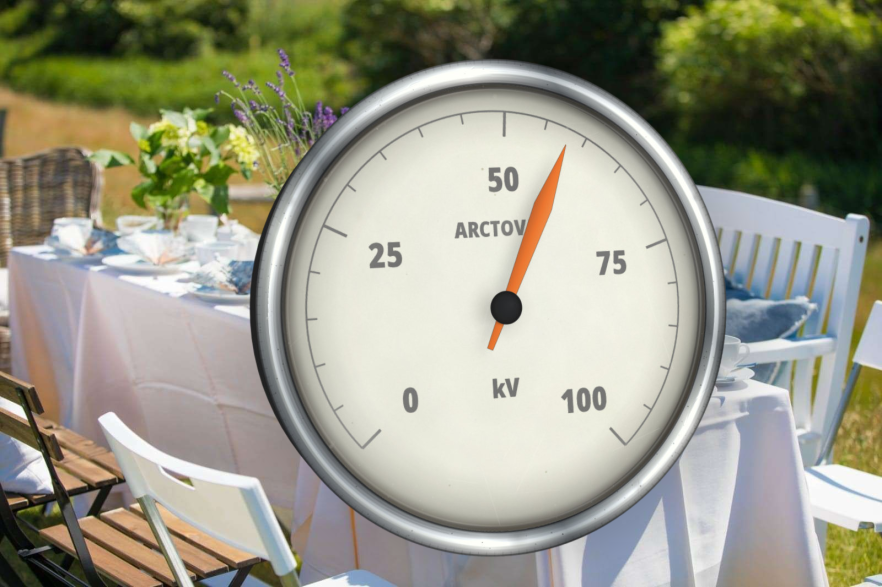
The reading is 57.5kV
